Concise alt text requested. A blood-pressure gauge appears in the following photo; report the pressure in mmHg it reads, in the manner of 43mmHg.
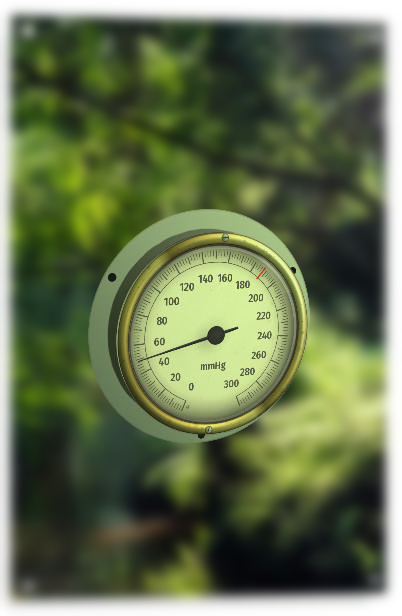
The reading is 50mmHg
